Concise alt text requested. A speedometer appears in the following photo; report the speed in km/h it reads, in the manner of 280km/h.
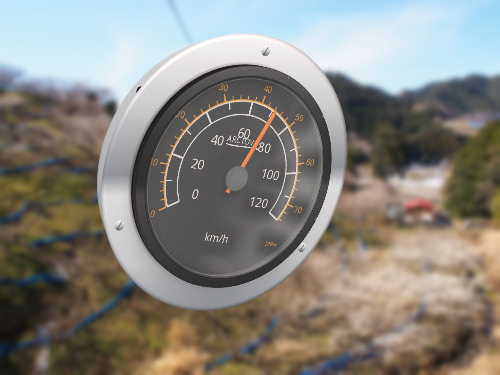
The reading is 70km/h
